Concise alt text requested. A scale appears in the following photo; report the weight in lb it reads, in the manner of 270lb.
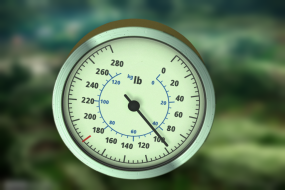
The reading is 96lb
